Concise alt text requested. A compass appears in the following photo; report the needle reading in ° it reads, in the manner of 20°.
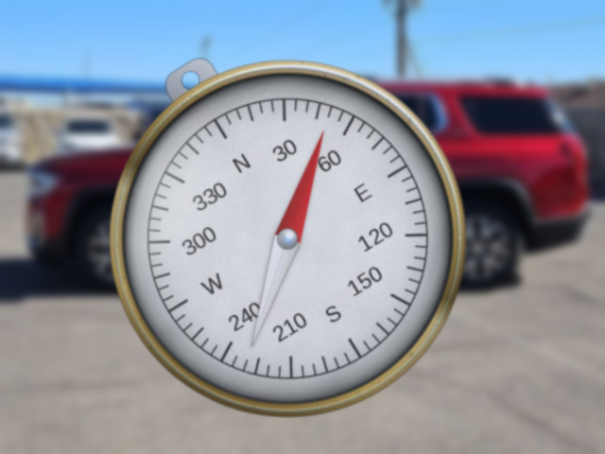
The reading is 50°
